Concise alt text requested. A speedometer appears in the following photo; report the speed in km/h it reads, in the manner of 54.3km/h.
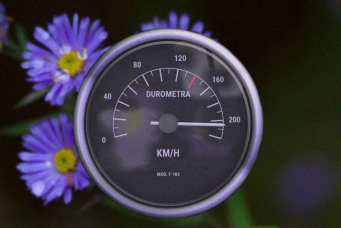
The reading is 205km/h
